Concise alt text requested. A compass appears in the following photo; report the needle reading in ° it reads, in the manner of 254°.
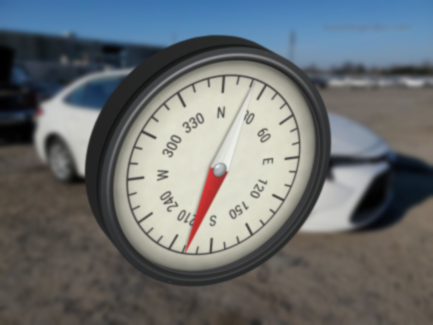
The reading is 200°
